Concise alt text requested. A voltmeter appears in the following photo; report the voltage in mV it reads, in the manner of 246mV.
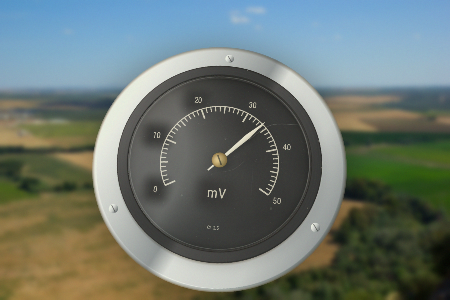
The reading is 34mV
